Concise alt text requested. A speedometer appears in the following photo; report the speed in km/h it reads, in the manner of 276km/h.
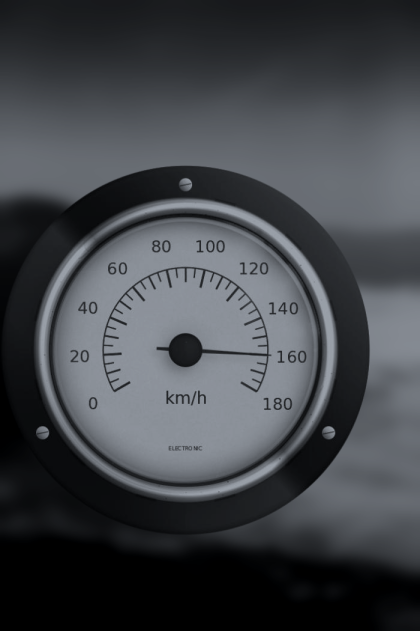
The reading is 160km/h
